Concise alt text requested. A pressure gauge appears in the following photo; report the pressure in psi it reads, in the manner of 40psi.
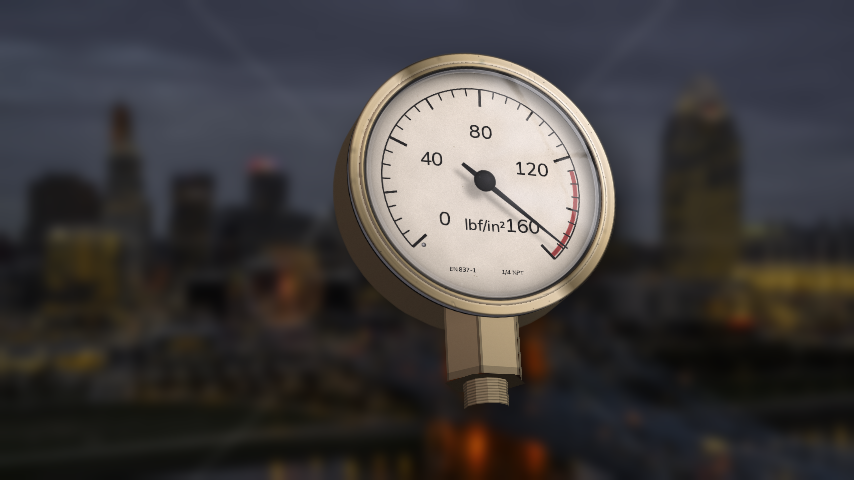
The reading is 155psi
